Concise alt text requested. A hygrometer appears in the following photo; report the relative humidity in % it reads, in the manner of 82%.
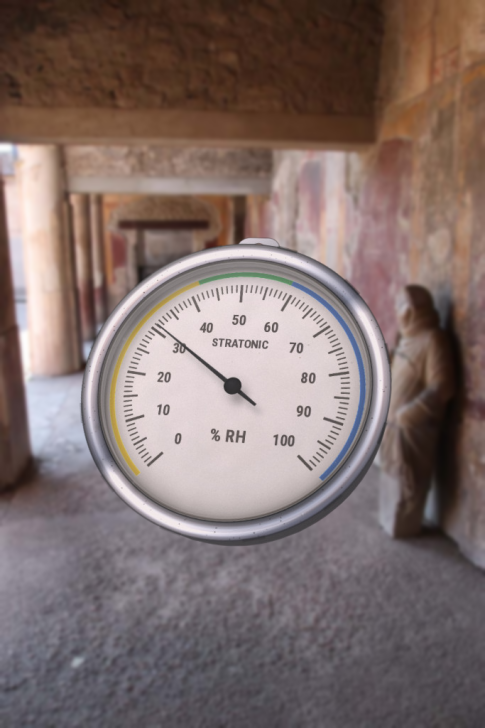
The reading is 31%
